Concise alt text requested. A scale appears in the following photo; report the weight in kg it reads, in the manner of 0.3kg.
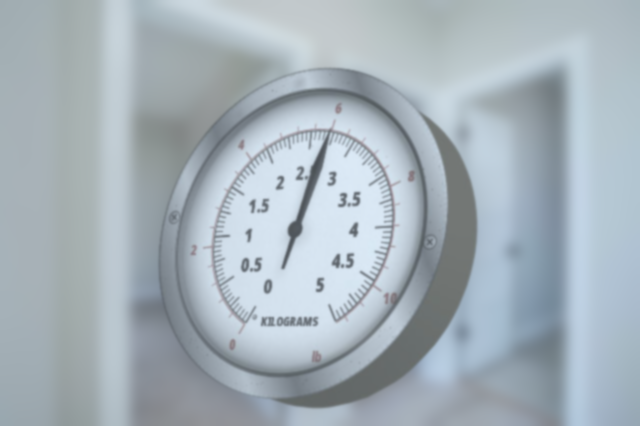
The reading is 2.75kg
